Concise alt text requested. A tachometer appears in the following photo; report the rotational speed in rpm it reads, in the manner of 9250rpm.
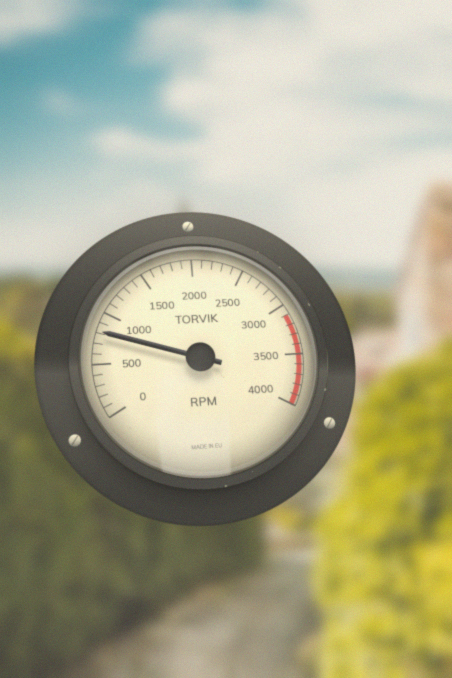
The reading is 800rpm
